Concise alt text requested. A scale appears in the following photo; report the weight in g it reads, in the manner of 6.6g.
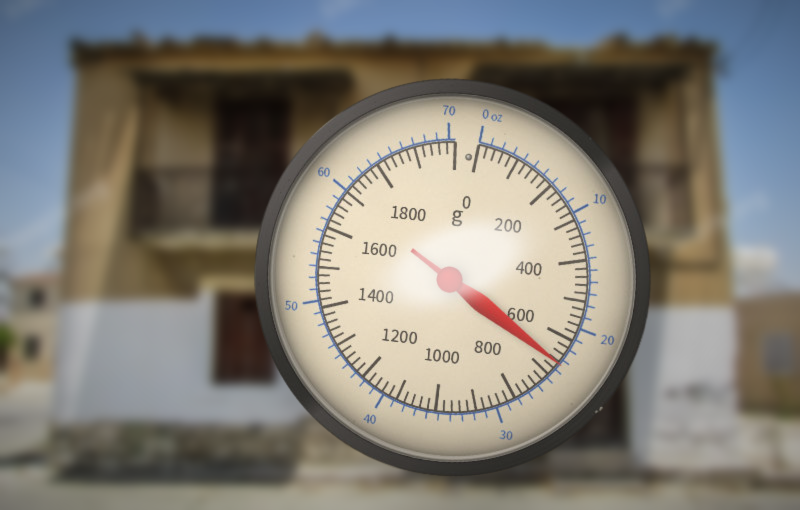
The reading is 660g
